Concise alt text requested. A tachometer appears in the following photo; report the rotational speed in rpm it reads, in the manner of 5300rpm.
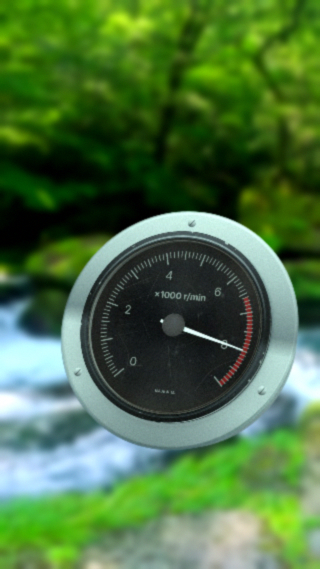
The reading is 8000rpm
